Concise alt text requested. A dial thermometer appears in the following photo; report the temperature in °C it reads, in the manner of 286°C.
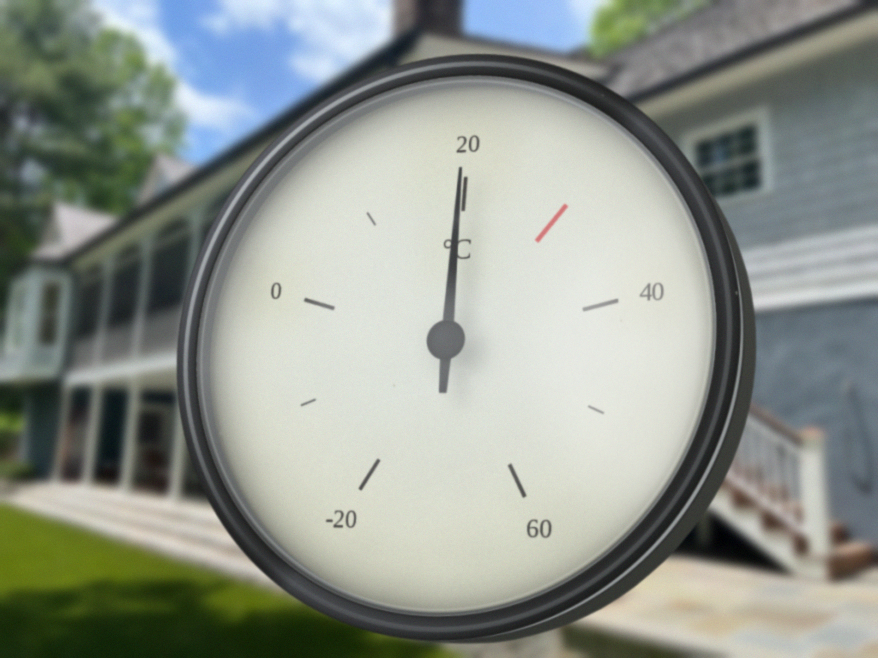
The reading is 20°C
